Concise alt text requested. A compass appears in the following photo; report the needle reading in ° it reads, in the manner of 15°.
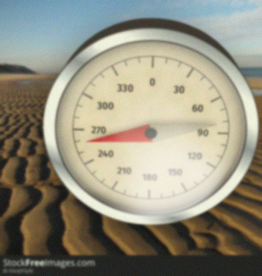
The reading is 260°
